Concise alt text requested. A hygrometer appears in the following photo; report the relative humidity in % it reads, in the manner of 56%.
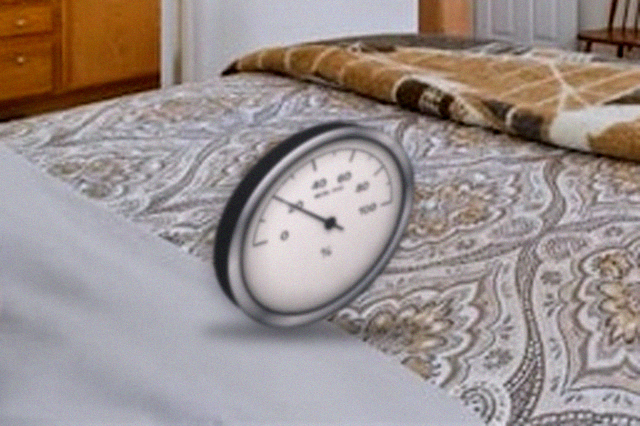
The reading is 20%
